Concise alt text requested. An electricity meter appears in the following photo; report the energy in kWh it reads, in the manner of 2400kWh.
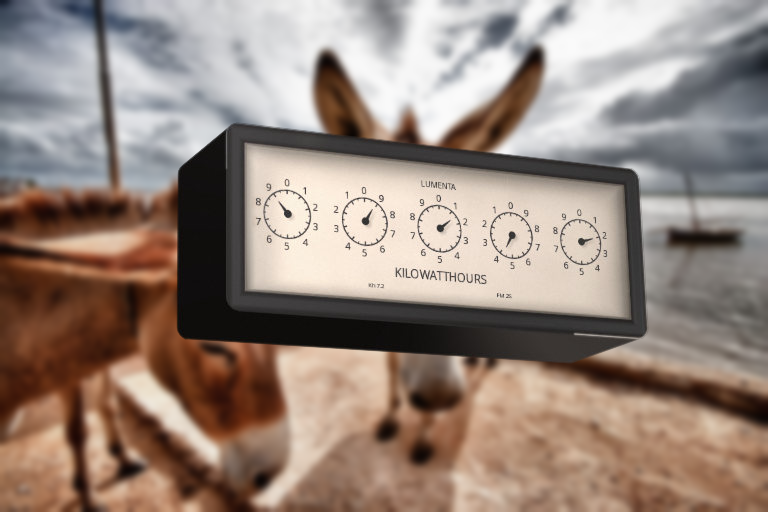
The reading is 89142kWh
